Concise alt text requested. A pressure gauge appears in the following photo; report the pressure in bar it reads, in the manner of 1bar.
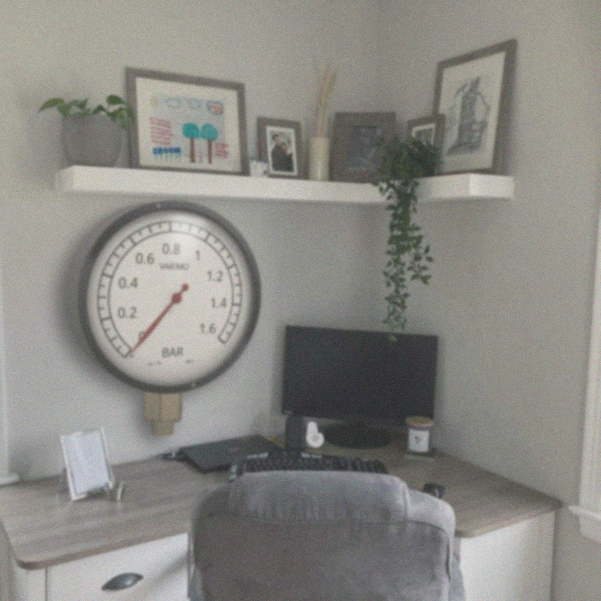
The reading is 0bar
